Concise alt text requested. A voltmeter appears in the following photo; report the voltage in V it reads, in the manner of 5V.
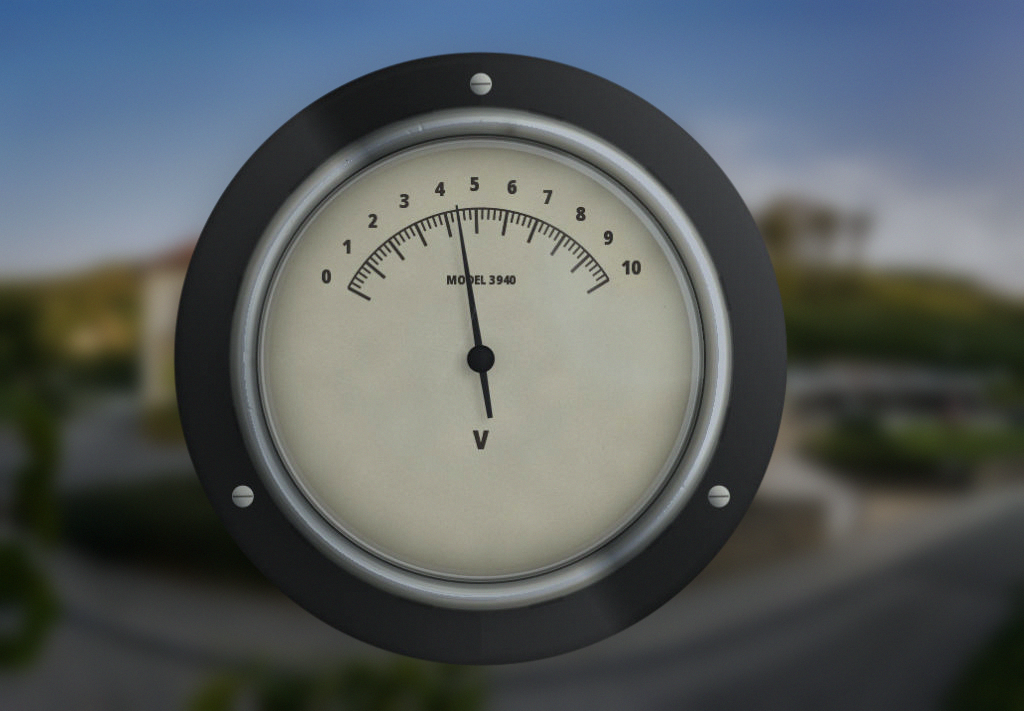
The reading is 4.4V
